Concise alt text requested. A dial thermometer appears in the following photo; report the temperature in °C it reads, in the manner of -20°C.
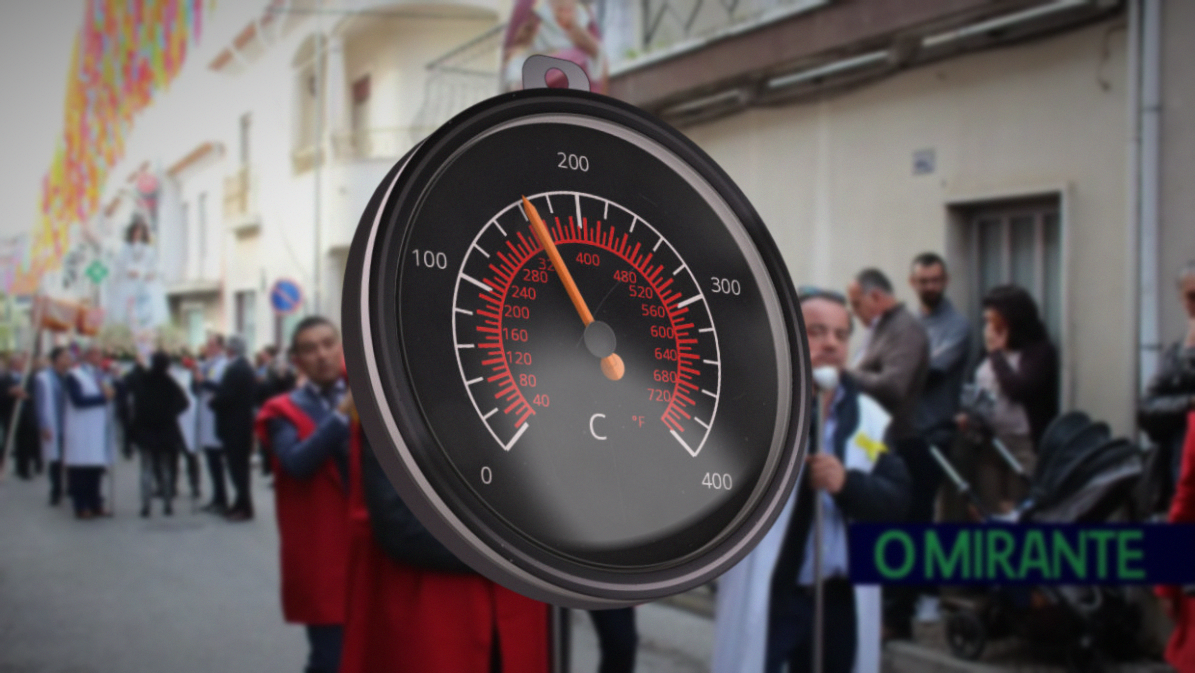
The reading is 160°C
